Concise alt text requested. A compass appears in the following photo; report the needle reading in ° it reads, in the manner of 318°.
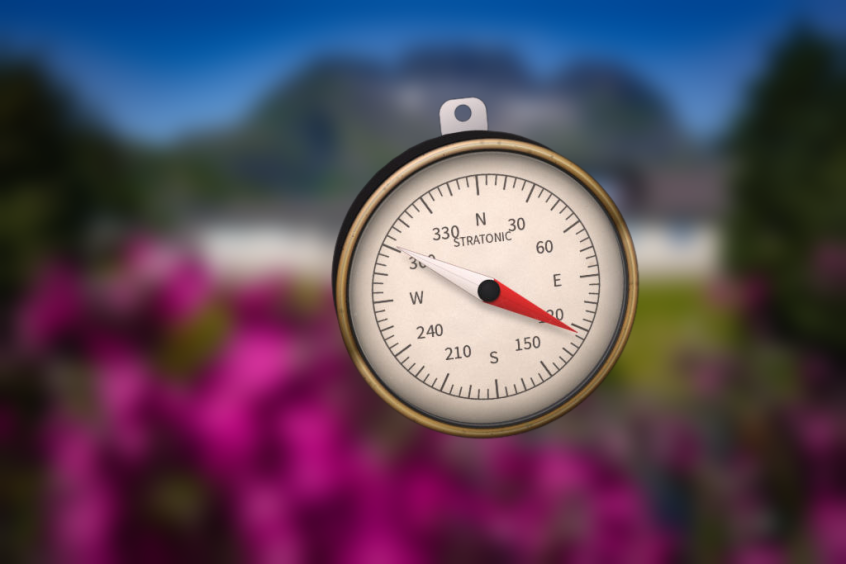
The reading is 122.5°
